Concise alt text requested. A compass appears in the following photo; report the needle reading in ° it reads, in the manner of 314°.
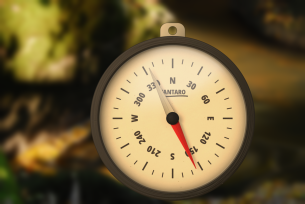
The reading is 155°
